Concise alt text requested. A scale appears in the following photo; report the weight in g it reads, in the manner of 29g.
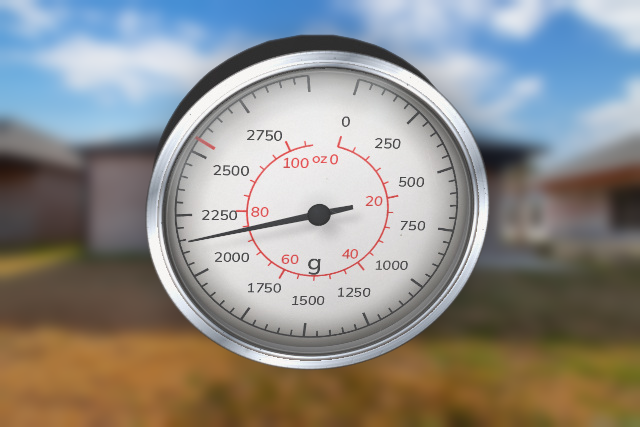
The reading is 2150g
